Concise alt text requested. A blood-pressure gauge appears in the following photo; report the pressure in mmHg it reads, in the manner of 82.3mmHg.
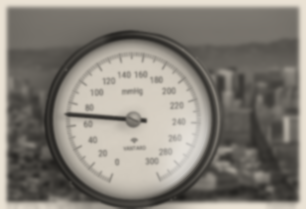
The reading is 70mmHg
